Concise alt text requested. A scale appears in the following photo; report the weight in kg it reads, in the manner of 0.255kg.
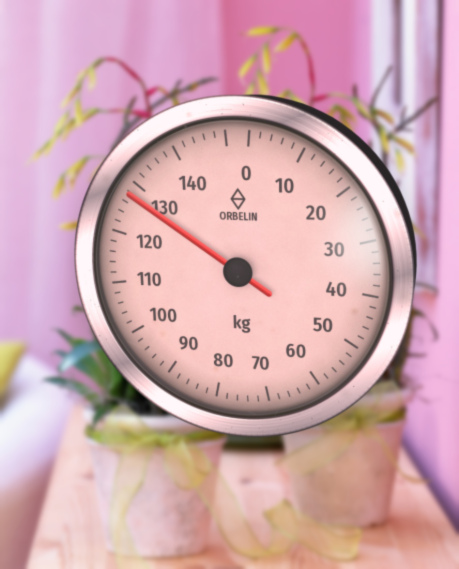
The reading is 128kg
